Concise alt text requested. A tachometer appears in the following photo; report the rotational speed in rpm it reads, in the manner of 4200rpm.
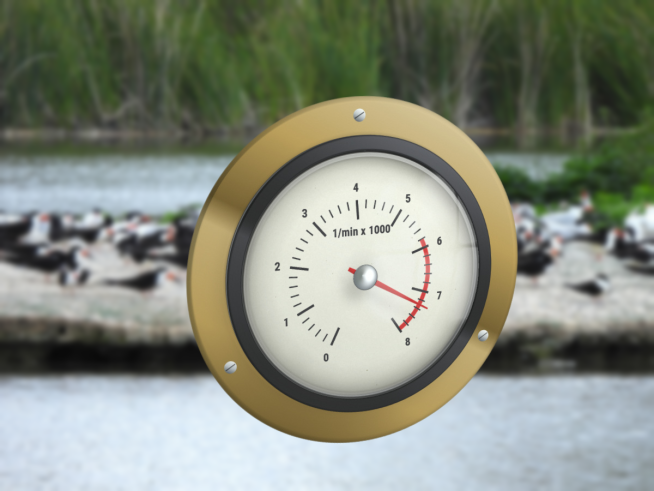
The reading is 7300rpm
